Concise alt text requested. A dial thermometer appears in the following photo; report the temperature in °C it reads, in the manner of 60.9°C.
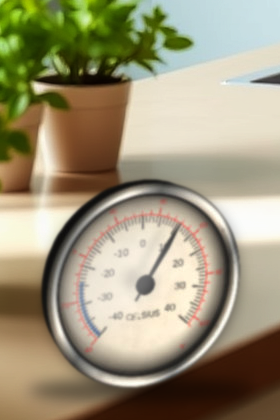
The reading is 10°C
